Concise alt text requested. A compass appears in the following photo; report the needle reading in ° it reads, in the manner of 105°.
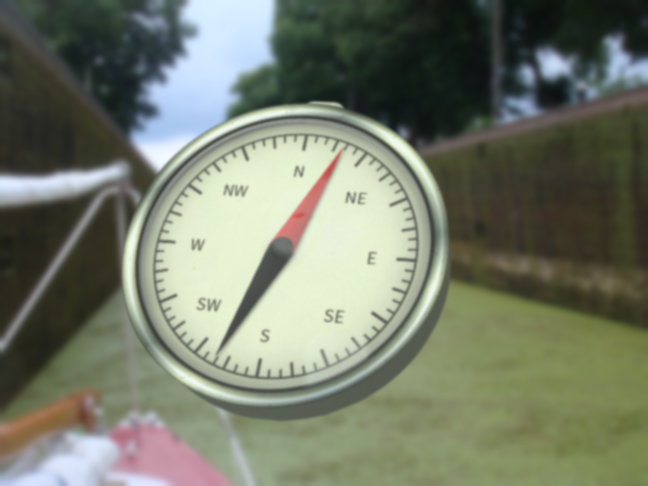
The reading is 20°
